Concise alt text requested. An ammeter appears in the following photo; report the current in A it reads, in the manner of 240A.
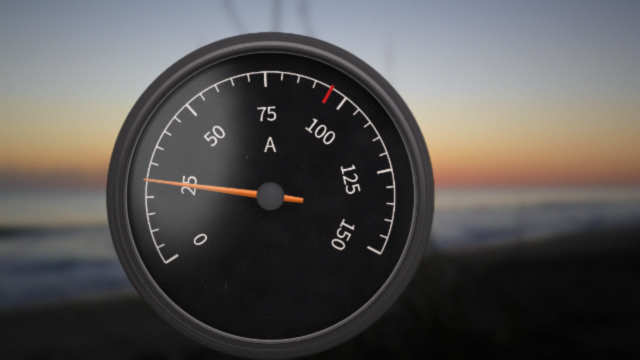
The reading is 25A
